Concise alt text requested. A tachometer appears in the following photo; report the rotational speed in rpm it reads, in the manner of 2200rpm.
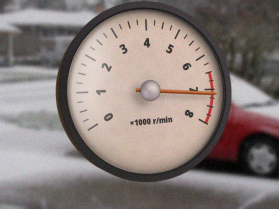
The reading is 7125rpm
